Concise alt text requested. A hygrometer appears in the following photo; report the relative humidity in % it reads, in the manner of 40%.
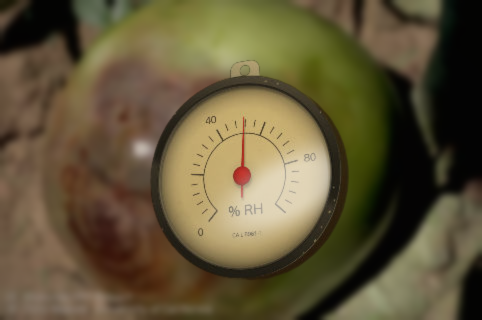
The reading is 52%
